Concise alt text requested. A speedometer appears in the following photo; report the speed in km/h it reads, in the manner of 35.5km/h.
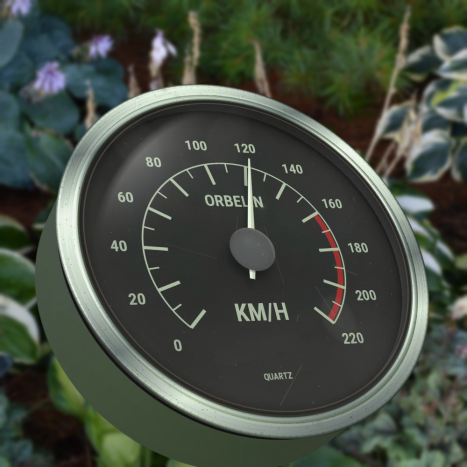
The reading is 120km/h
